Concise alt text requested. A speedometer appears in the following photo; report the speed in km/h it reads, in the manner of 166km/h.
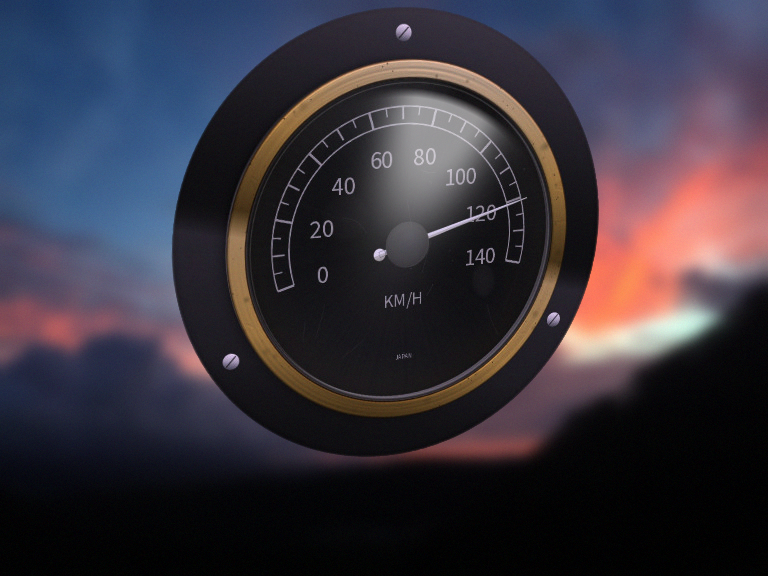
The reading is 120km/h
